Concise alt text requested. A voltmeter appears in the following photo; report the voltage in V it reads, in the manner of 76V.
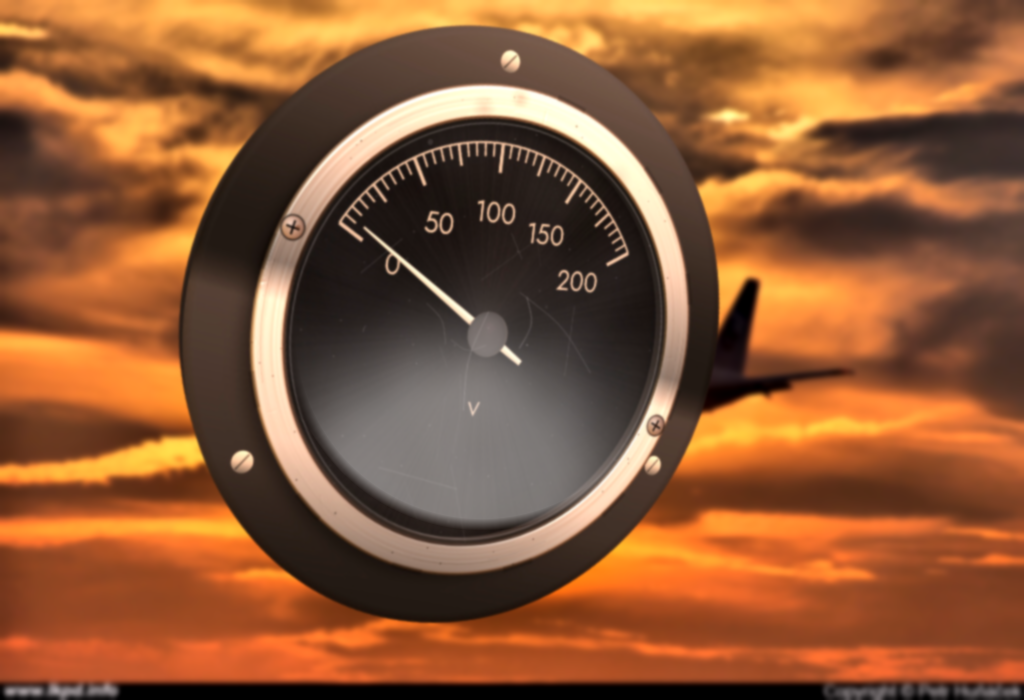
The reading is 5V
